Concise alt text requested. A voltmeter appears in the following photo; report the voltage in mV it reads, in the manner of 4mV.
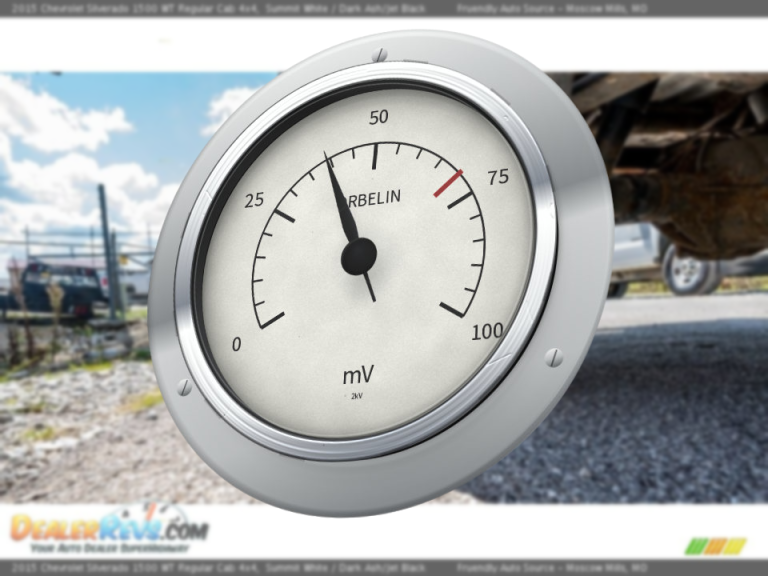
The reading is 40mV
